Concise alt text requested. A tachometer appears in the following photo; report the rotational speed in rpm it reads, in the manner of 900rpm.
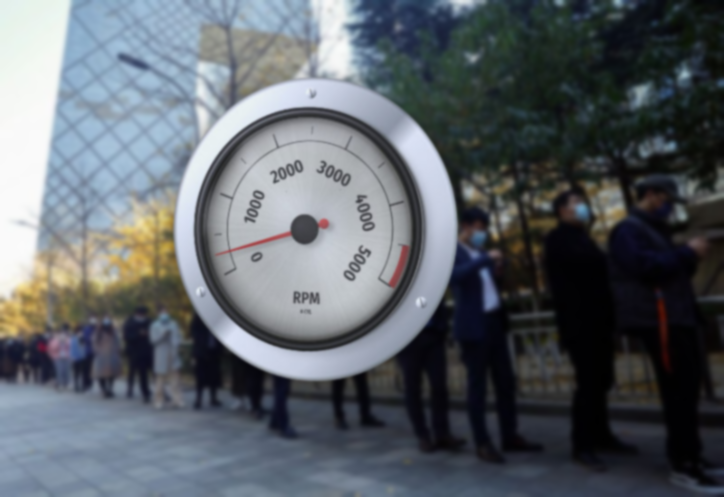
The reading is 250rpm
